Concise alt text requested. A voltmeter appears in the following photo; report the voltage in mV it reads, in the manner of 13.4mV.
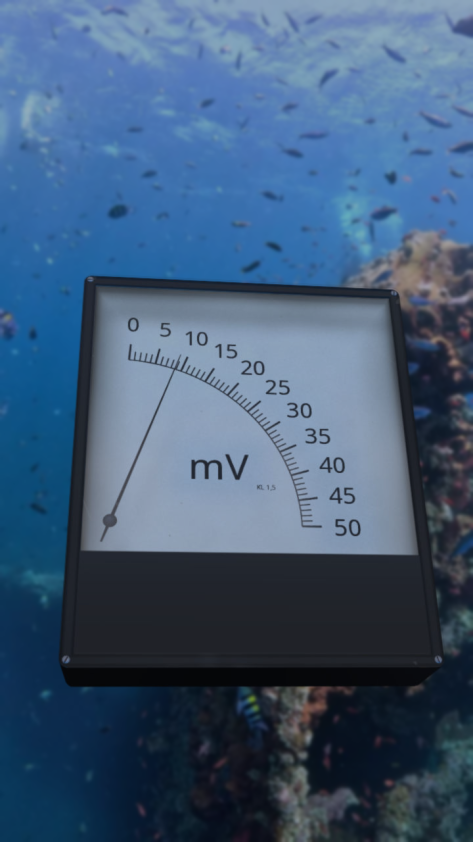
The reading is 9mV
